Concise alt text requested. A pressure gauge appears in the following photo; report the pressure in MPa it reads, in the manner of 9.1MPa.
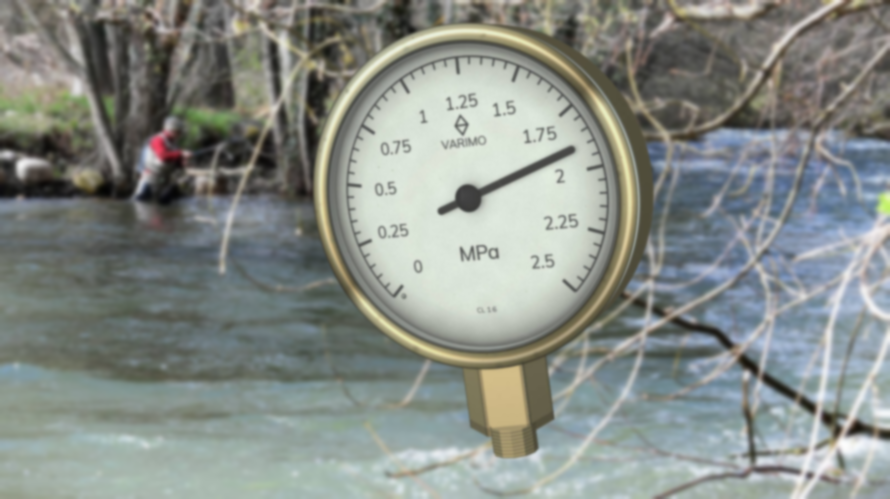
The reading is 1.9MPa
